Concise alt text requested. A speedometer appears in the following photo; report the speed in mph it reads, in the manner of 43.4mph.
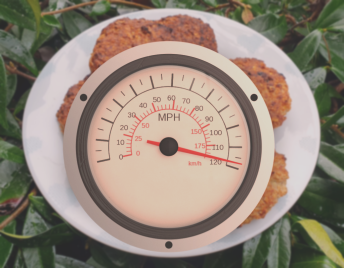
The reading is 117.5mph
